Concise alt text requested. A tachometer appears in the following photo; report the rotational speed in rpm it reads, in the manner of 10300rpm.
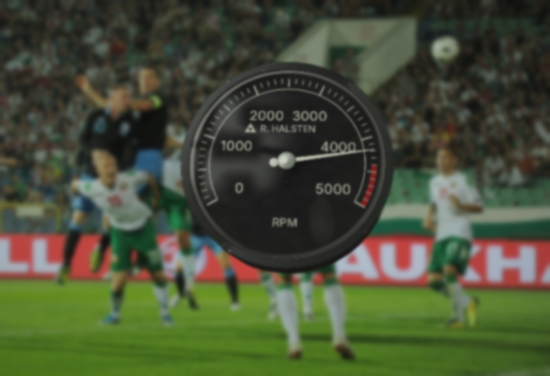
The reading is 4200rpm
